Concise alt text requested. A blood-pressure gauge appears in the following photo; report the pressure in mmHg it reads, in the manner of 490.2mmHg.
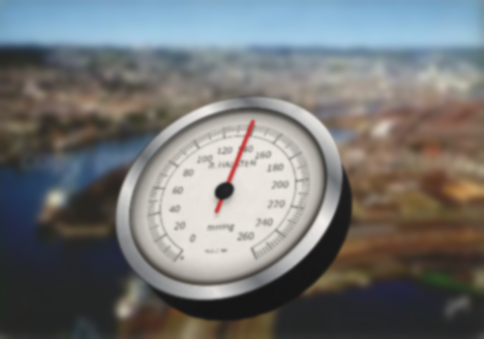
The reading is 140mmHg
